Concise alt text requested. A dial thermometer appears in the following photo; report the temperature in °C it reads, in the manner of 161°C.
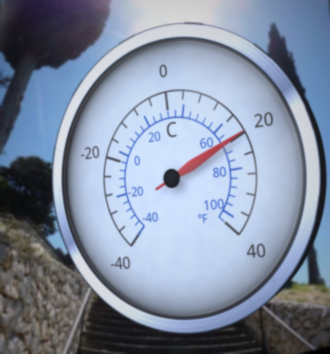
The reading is 20°C
